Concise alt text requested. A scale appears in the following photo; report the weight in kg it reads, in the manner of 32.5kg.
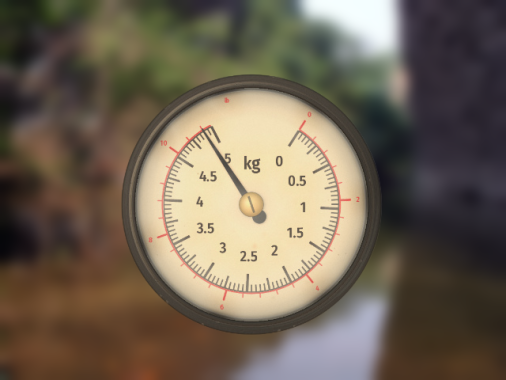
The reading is 4.9kg
